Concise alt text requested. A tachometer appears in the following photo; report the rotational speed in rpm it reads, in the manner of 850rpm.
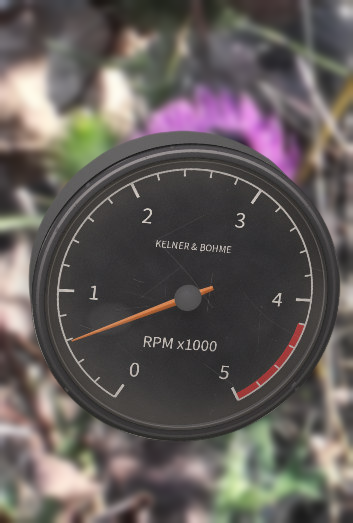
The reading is 600rpm
